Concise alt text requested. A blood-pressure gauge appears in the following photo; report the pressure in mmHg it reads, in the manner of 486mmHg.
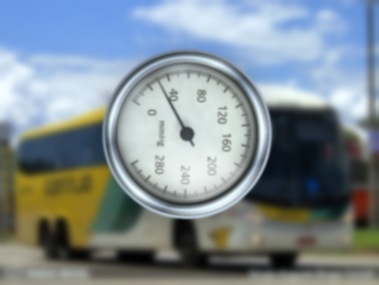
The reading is 30mmHg
